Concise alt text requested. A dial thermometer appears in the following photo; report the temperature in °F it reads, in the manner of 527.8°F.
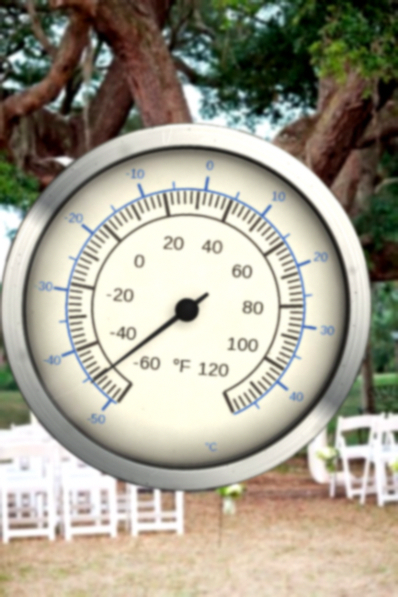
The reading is -50°F
